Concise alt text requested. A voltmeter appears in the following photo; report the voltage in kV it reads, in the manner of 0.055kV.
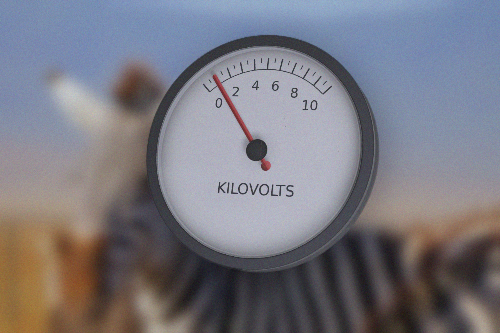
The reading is 1kV
